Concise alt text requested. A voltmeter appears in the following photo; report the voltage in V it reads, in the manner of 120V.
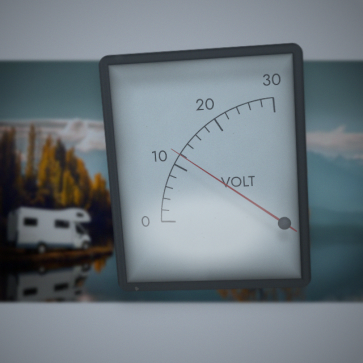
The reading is 12V
